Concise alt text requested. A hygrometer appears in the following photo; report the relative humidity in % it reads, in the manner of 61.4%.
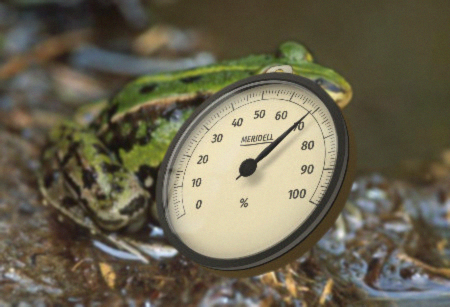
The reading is 70%
